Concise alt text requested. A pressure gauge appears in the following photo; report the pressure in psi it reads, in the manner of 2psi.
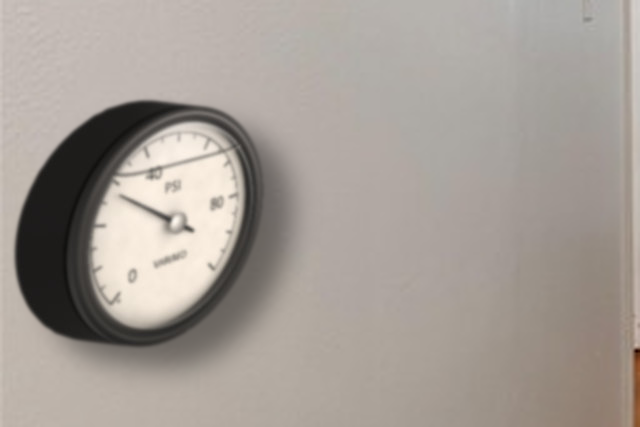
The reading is 27.5psi
